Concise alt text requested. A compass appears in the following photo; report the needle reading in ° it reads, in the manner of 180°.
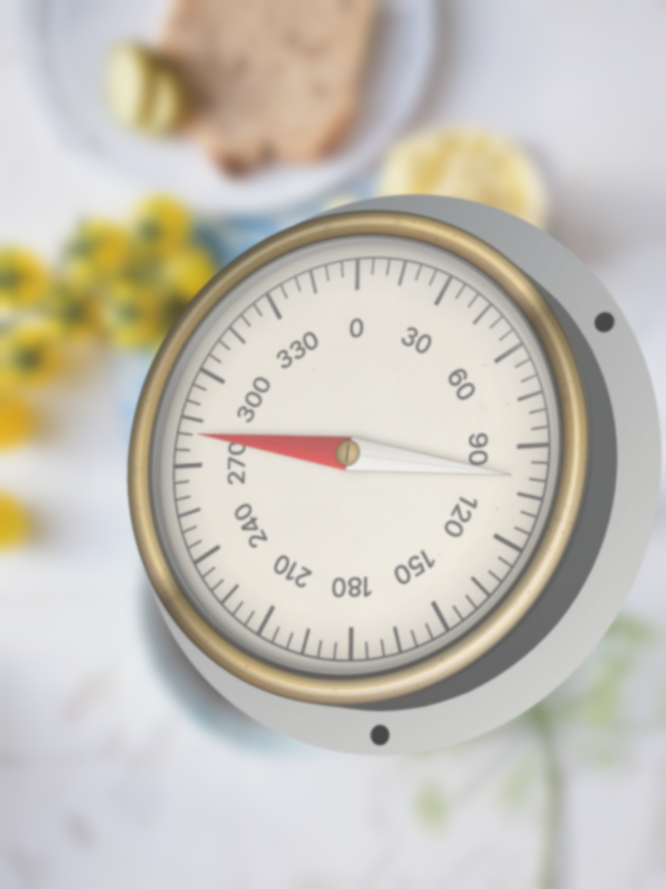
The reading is 280°
